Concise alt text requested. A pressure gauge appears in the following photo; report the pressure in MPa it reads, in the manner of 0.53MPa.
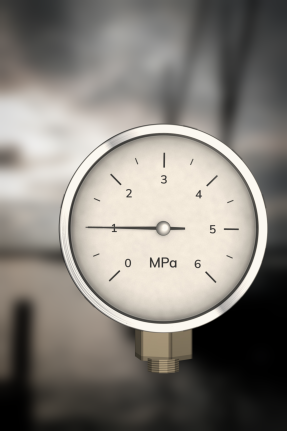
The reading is 1MPa
